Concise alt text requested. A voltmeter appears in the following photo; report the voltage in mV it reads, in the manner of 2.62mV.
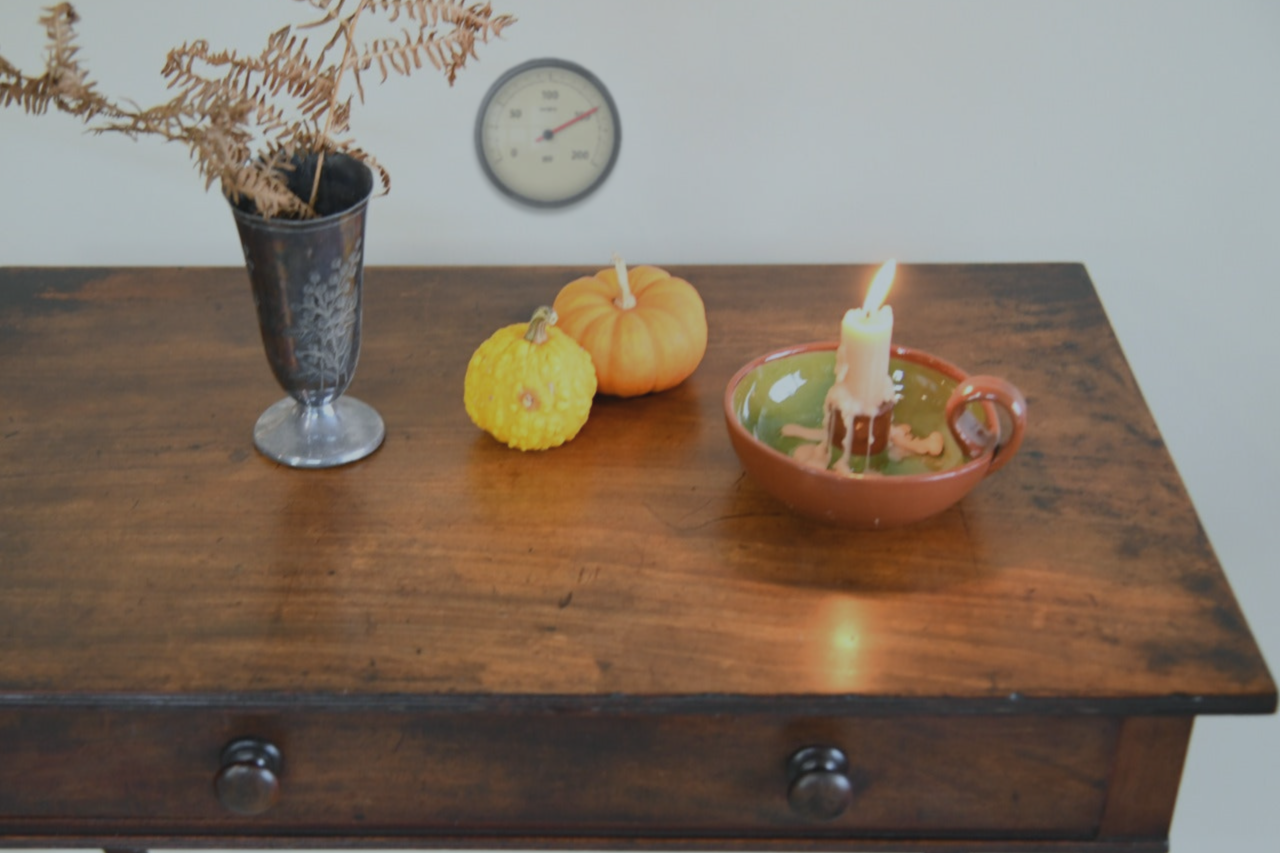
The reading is 150mV
